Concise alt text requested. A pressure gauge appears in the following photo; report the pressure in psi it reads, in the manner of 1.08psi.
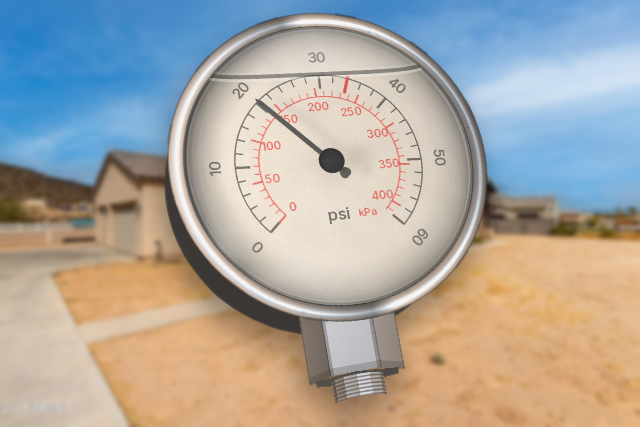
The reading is 20psi
